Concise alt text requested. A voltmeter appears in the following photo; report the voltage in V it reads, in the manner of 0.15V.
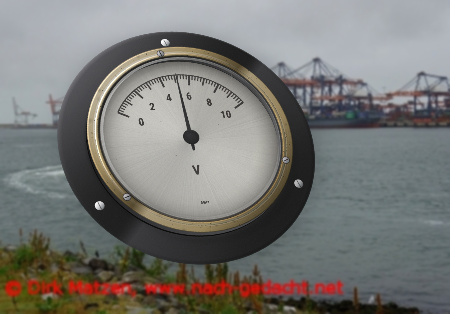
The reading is 5V
